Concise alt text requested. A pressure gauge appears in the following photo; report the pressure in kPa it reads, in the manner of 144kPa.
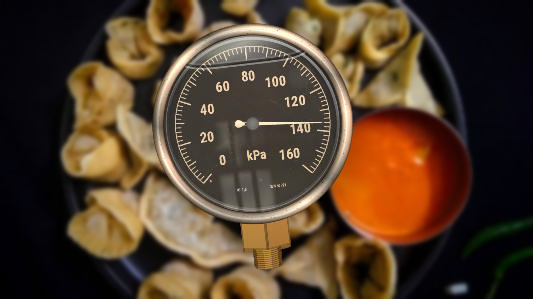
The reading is 136kPa
